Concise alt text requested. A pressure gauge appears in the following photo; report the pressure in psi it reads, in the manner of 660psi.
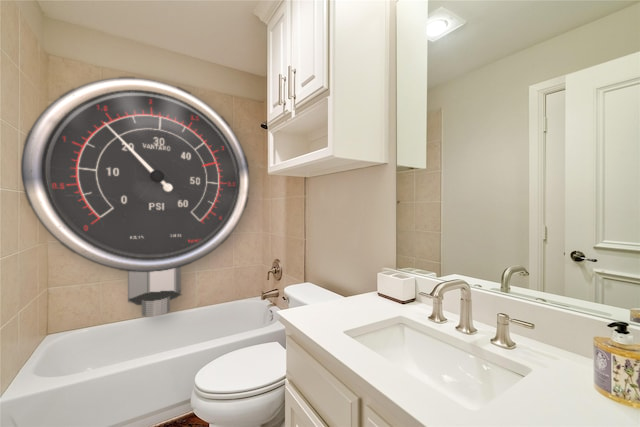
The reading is 20psi
